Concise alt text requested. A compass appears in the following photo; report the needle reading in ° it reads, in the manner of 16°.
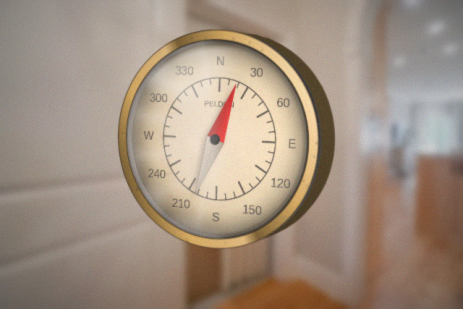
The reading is 20°
